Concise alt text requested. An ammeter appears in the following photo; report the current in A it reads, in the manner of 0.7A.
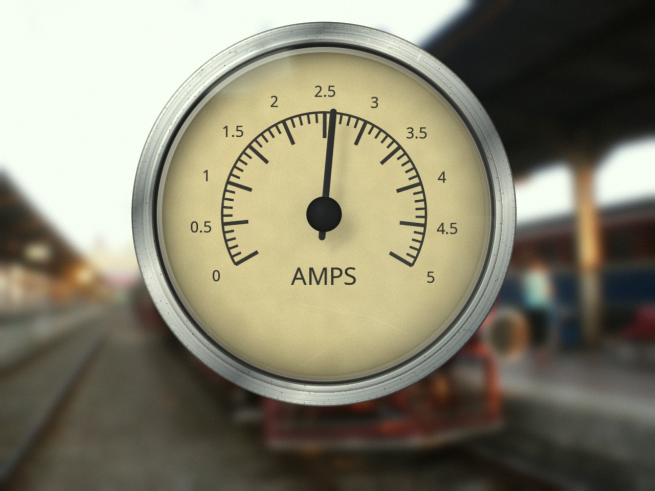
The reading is 2.6A
